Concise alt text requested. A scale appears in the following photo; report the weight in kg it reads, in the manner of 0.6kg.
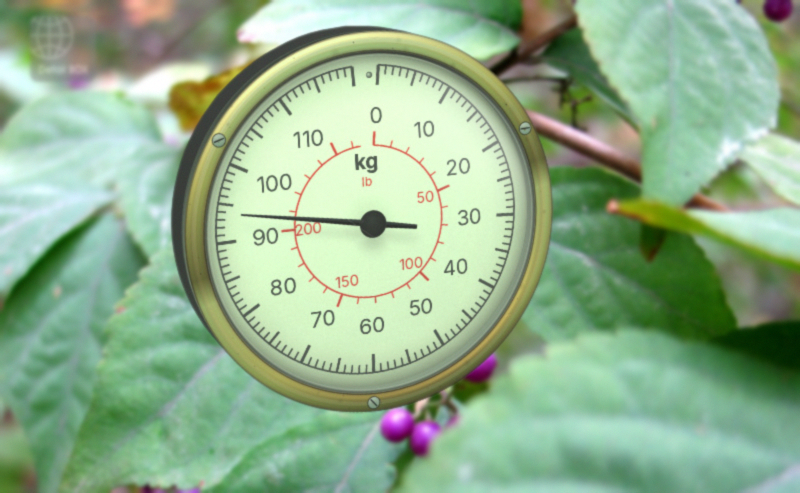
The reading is 94kg
